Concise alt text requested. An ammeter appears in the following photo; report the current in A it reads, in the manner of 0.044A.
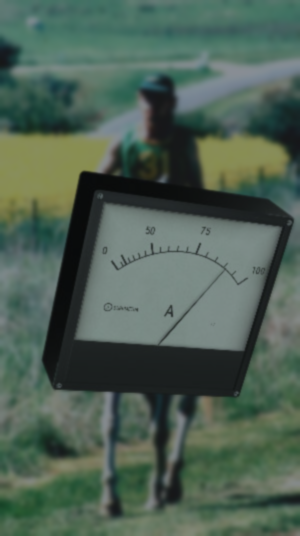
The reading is 90A
